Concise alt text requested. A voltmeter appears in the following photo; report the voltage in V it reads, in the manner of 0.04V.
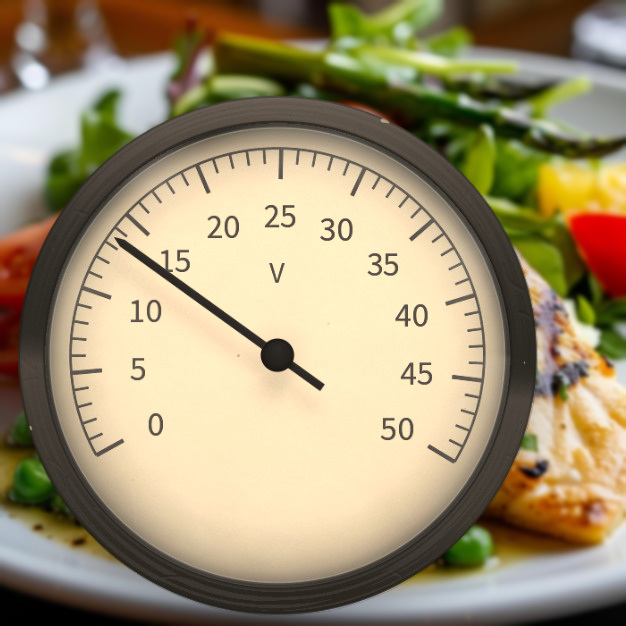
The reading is 13.5V
